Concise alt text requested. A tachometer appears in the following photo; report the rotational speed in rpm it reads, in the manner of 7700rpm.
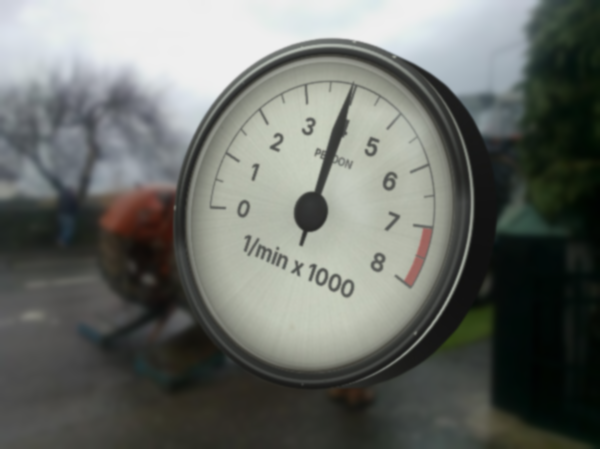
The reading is 4000rpm
